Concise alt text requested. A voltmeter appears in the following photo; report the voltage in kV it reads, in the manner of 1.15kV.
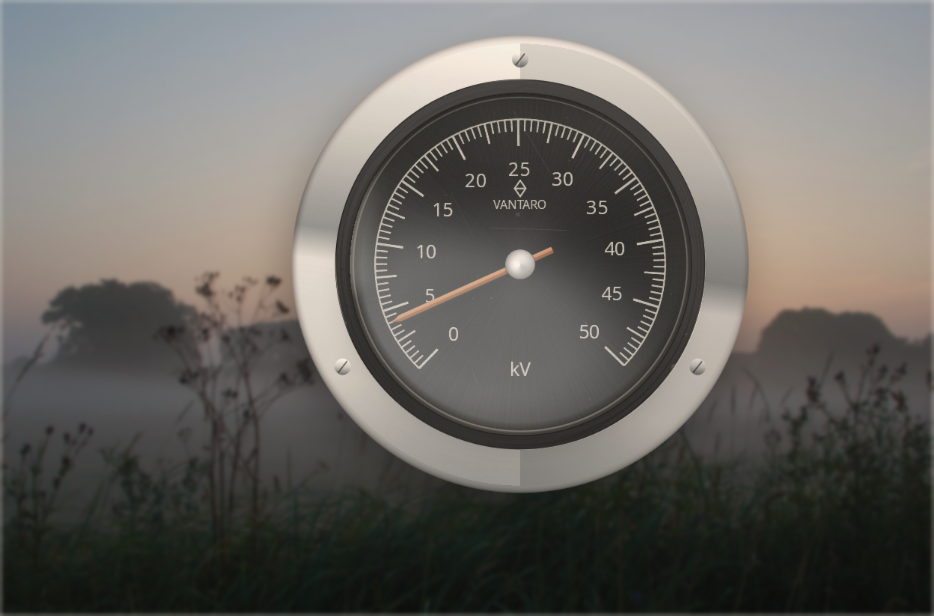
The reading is 4kV
